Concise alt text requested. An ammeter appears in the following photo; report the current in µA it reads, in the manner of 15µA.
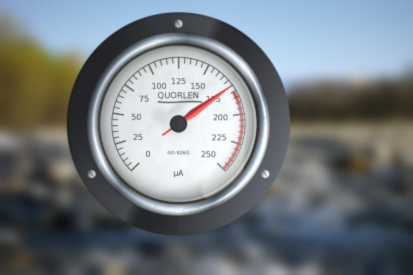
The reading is 175µA
